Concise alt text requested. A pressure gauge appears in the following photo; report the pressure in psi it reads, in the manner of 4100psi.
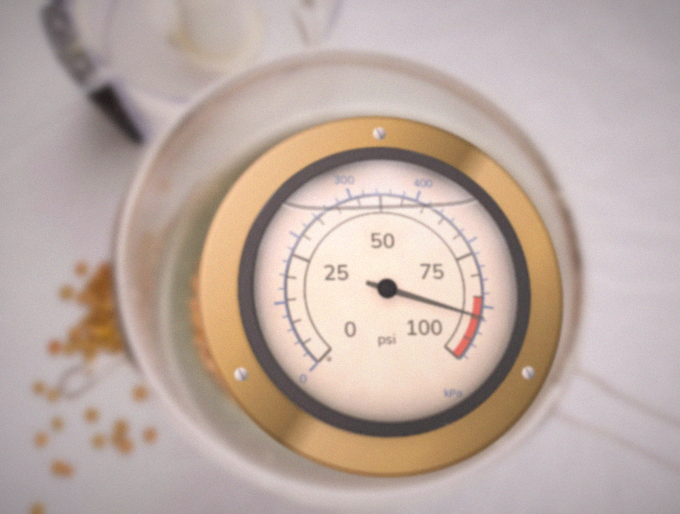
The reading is 90psi
